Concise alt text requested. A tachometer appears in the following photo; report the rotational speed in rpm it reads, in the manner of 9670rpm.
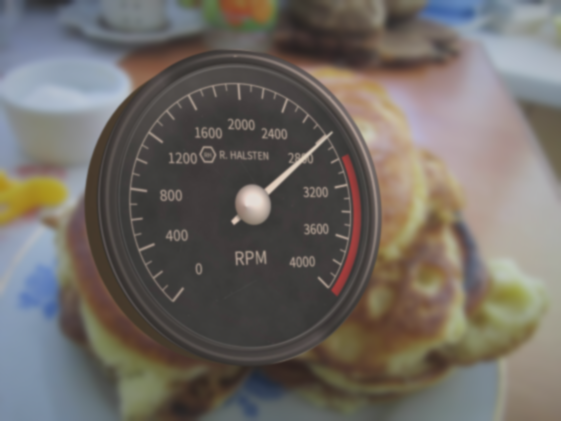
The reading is 2800rpm
